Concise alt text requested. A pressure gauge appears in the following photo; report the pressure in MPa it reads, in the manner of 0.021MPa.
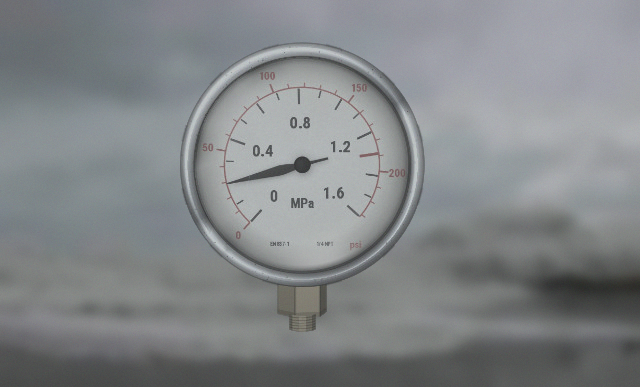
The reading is 0.2MPa
